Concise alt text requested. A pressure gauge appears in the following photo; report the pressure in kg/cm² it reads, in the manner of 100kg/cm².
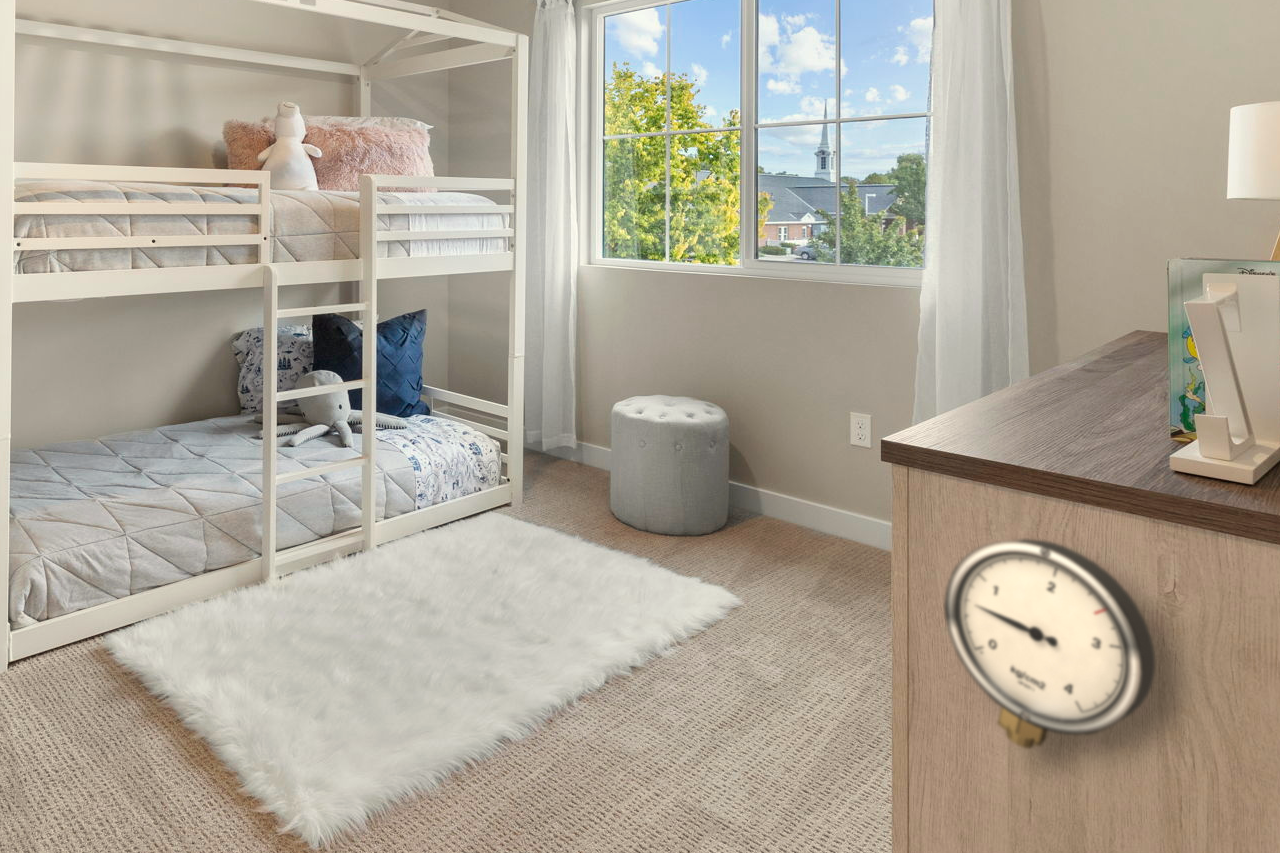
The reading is 0.6kg/cm²
